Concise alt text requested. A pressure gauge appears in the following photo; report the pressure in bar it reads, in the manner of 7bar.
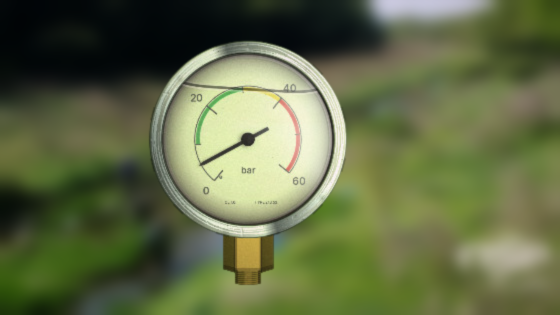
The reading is 5bar
